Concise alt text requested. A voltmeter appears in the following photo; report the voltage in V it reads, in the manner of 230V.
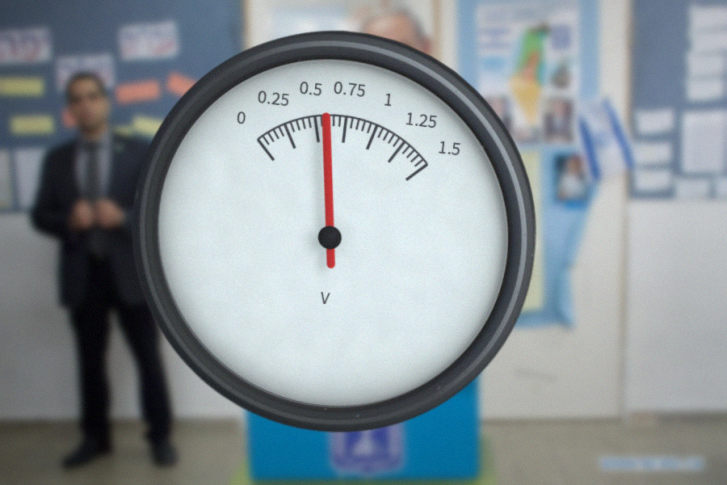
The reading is 0.6V
